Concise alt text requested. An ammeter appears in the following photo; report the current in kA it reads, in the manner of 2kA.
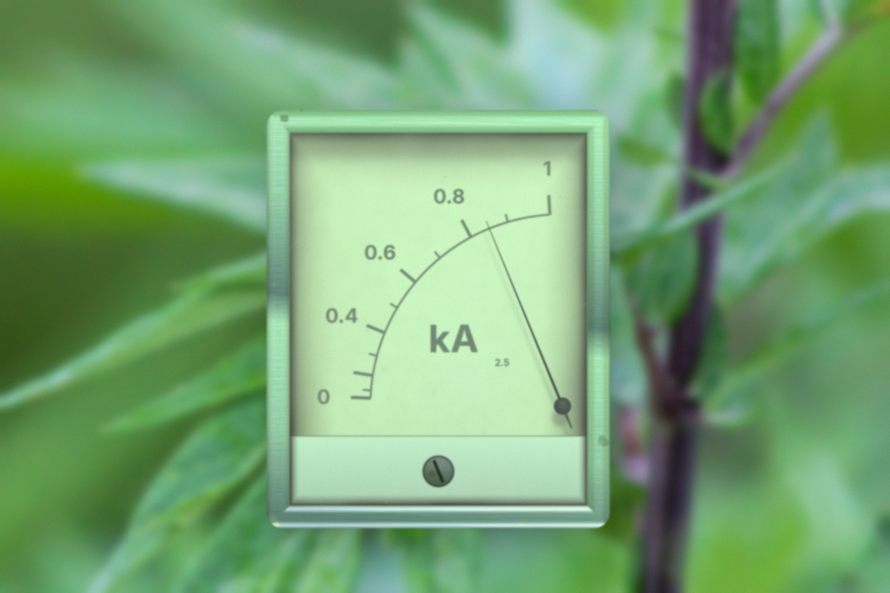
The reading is 0.85kA
